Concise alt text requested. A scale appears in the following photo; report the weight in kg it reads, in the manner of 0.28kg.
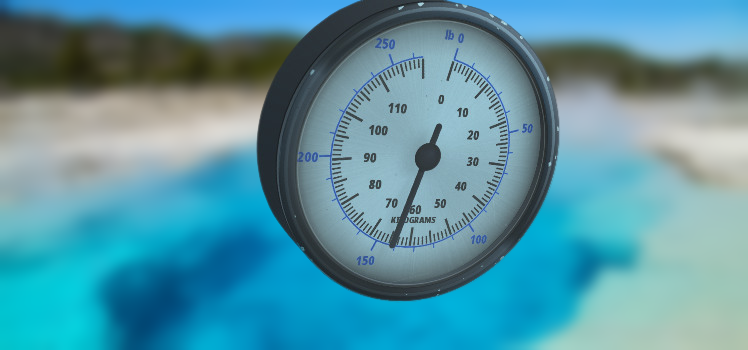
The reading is 65kg
